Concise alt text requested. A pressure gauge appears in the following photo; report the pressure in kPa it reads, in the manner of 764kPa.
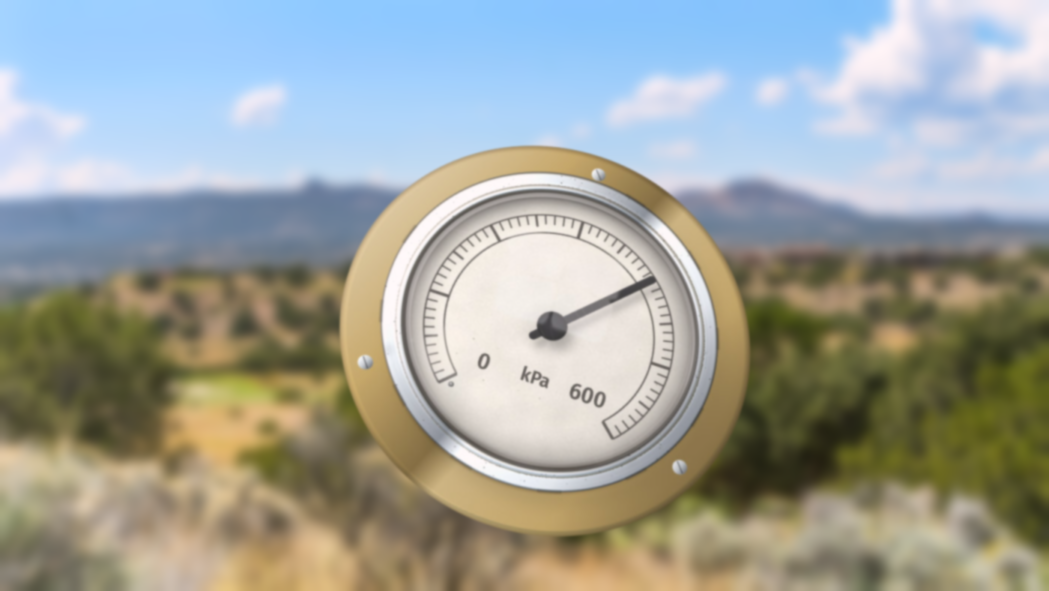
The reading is 400kPa
